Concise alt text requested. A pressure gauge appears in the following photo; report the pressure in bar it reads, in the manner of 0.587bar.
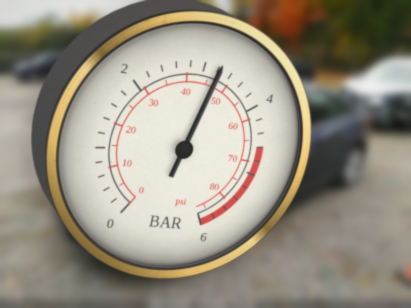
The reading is 3.2bar
